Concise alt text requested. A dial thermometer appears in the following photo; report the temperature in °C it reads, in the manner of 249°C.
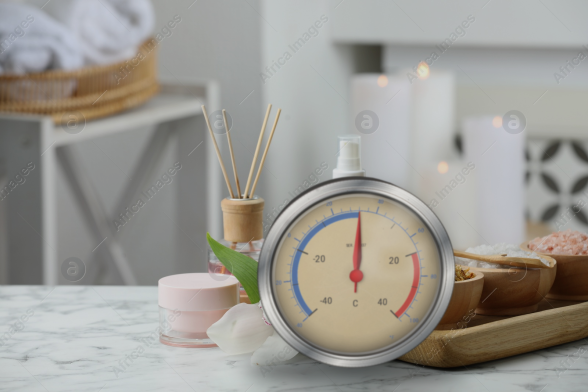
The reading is 0°C
